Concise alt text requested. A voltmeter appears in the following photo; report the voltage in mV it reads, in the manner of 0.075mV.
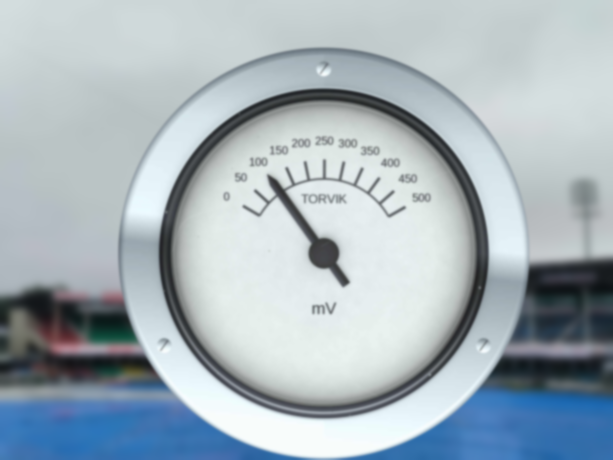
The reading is 100mV
